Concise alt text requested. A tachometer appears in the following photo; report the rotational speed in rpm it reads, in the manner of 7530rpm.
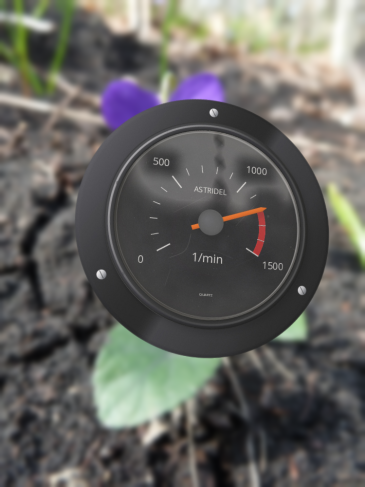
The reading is 1200rpm
